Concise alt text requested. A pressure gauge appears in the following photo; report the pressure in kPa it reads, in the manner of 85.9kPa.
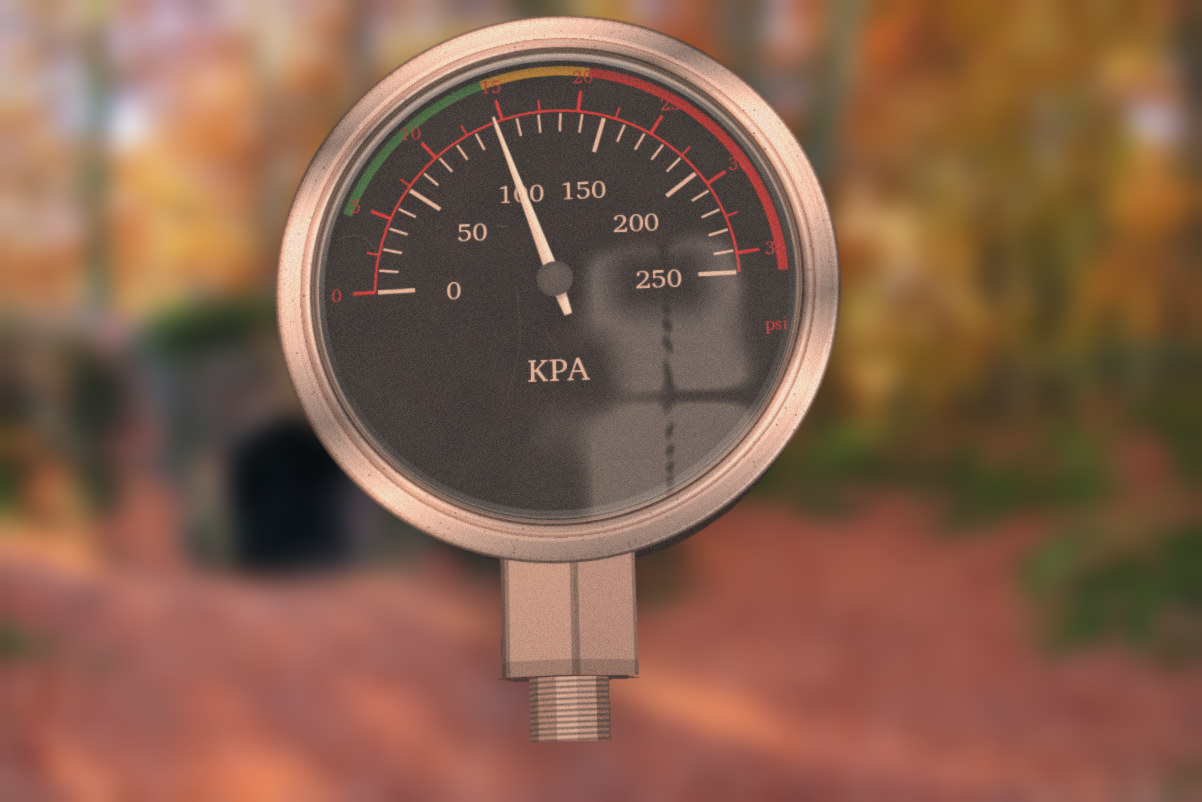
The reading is 100kPa
